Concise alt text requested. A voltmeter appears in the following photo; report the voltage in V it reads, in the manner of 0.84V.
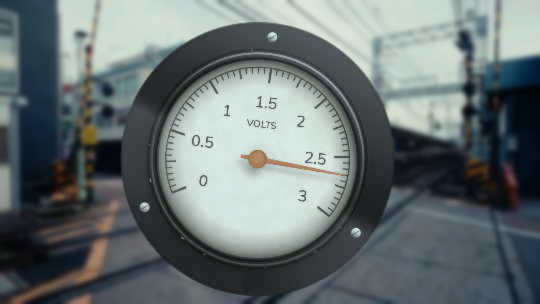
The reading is 2.65V
